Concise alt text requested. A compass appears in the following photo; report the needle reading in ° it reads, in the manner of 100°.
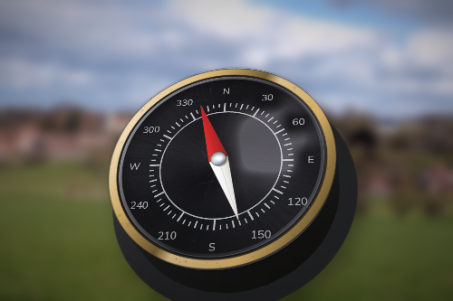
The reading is 340°
